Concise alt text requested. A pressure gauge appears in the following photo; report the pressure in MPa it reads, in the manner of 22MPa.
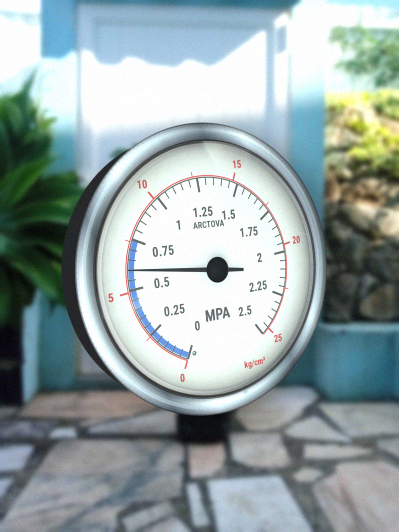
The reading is 0.6MPa
